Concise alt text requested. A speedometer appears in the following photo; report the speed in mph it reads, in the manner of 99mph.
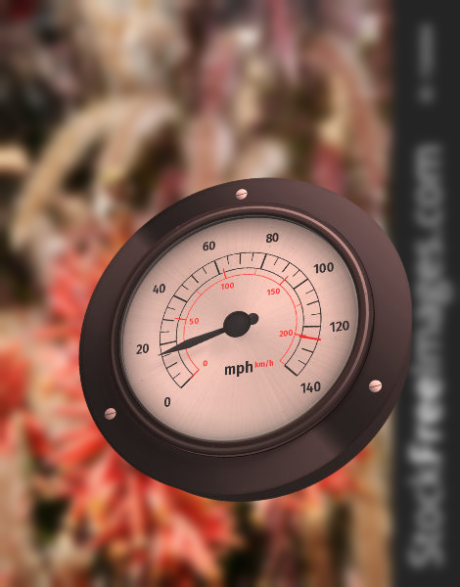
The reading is 15mph
